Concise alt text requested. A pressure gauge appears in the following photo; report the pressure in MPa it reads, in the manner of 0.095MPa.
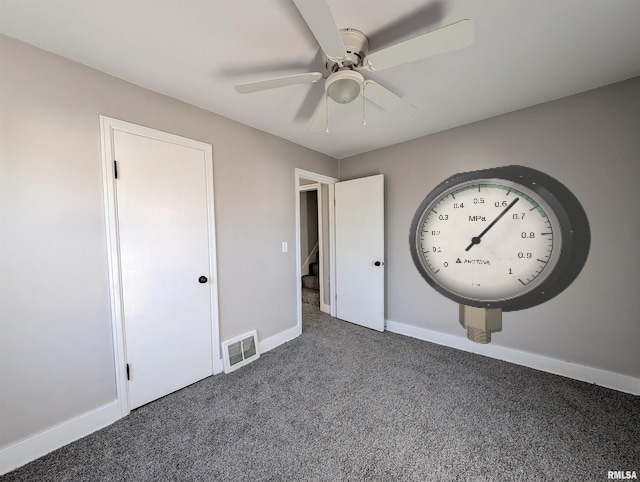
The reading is 0.64MPa
